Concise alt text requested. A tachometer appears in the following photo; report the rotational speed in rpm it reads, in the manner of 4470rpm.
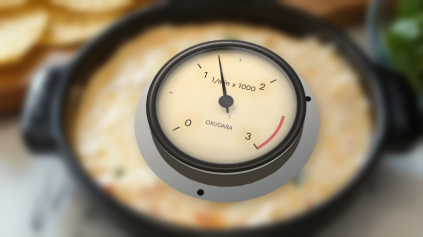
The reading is 1250rpm
